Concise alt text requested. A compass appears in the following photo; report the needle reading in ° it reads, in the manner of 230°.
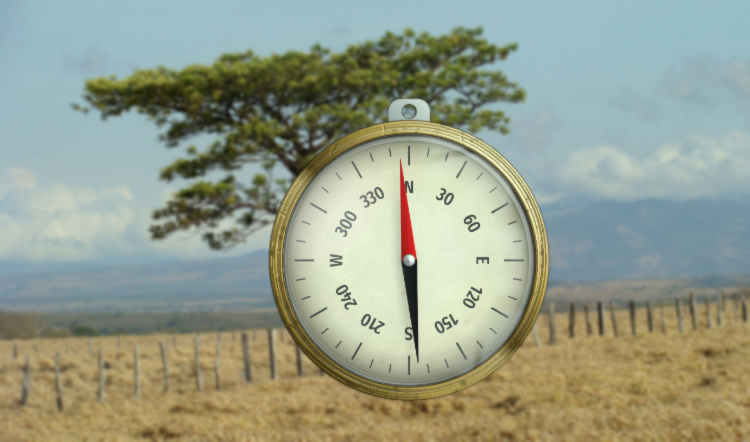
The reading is 355°
